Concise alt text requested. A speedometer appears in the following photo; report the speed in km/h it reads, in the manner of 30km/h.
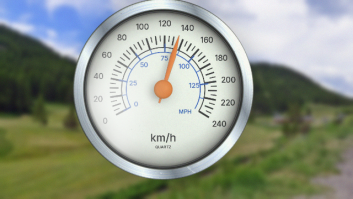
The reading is 135km/h
